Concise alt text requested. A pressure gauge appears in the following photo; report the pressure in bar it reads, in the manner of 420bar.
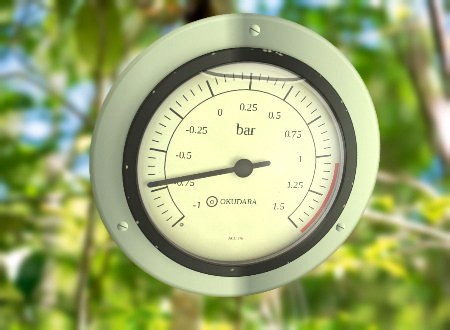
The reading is -0.7bar
